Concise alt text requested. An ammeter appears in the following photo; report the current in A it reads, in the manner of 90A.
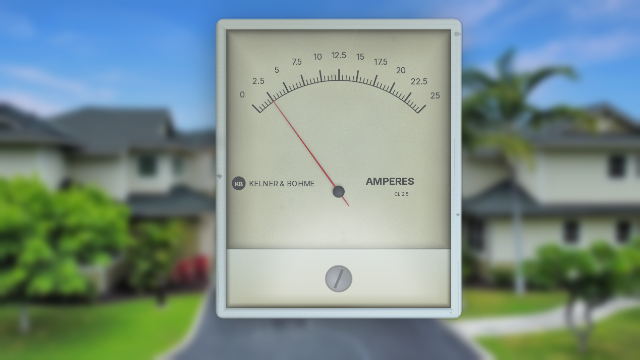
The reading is 2.5A
